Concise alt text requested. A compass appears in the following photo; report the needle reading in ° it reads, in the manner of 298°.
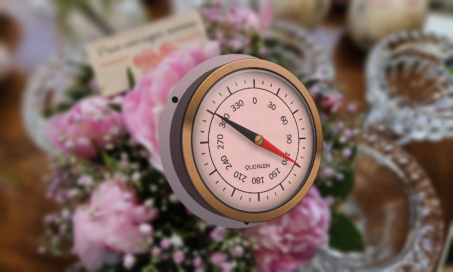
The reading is 120°
